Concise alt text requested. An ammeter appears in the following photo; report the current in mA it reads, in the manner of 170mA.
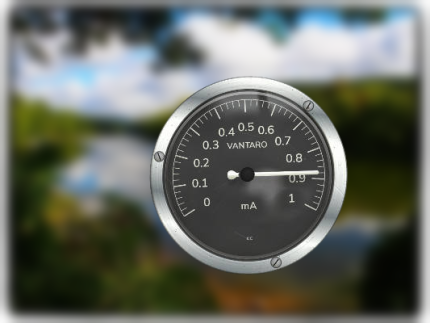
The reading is 0.88mA
